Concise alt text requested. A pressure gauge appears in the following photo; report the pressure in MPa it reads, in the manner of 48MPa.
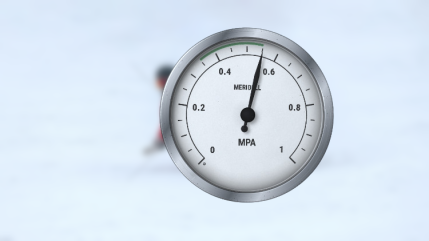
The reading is 0.55MPa
